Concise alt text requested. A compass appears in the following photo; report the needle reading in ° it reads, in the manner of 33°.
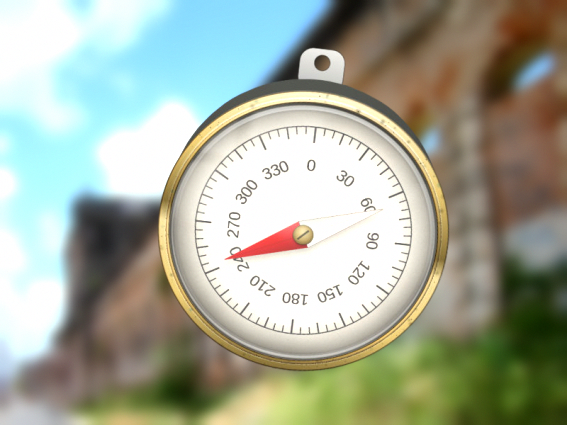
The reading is 245°
